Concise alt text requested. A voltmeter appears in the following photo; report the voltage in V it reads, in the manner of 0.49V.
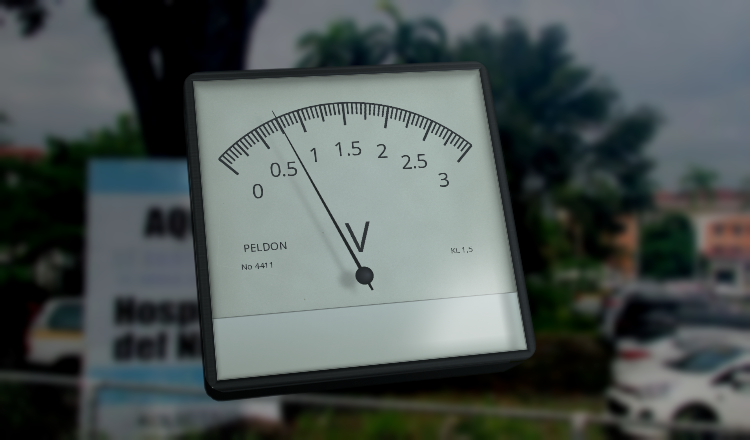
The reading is 0.75V
